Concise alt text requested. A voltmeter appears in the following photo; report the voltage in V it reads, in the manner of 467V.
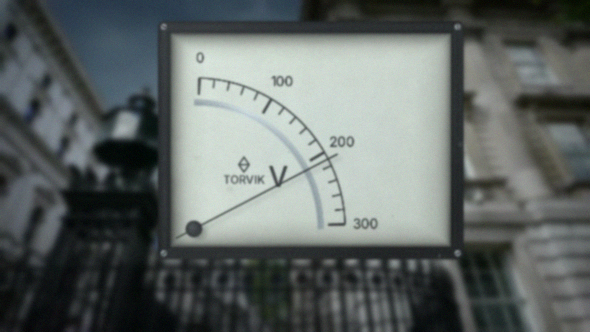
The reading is 210V
